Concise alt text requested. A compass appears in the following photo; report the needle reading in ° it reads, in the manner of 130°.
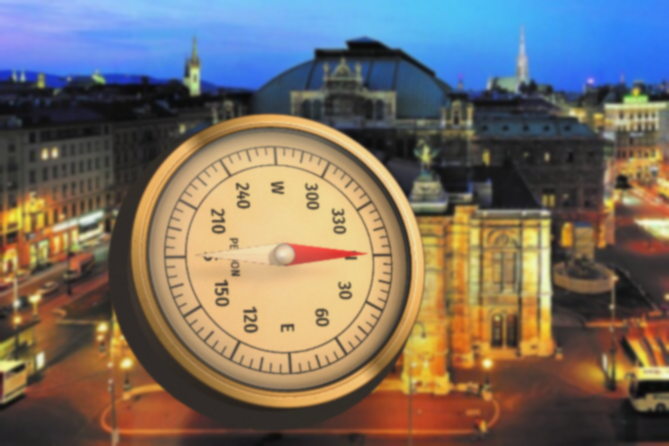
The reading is 0°
